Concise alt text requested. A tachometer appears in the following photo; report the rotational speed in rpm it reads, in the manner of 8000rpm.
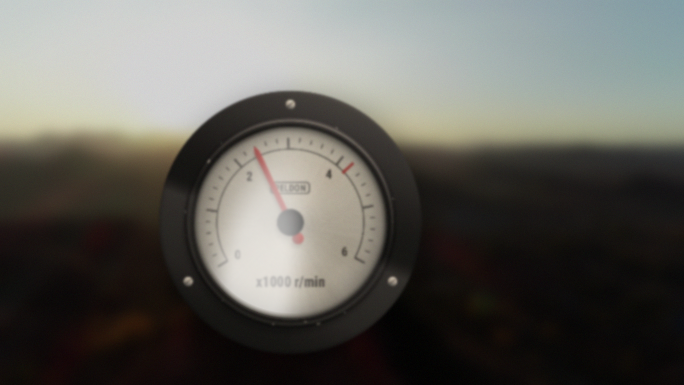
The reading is 2400rpm
